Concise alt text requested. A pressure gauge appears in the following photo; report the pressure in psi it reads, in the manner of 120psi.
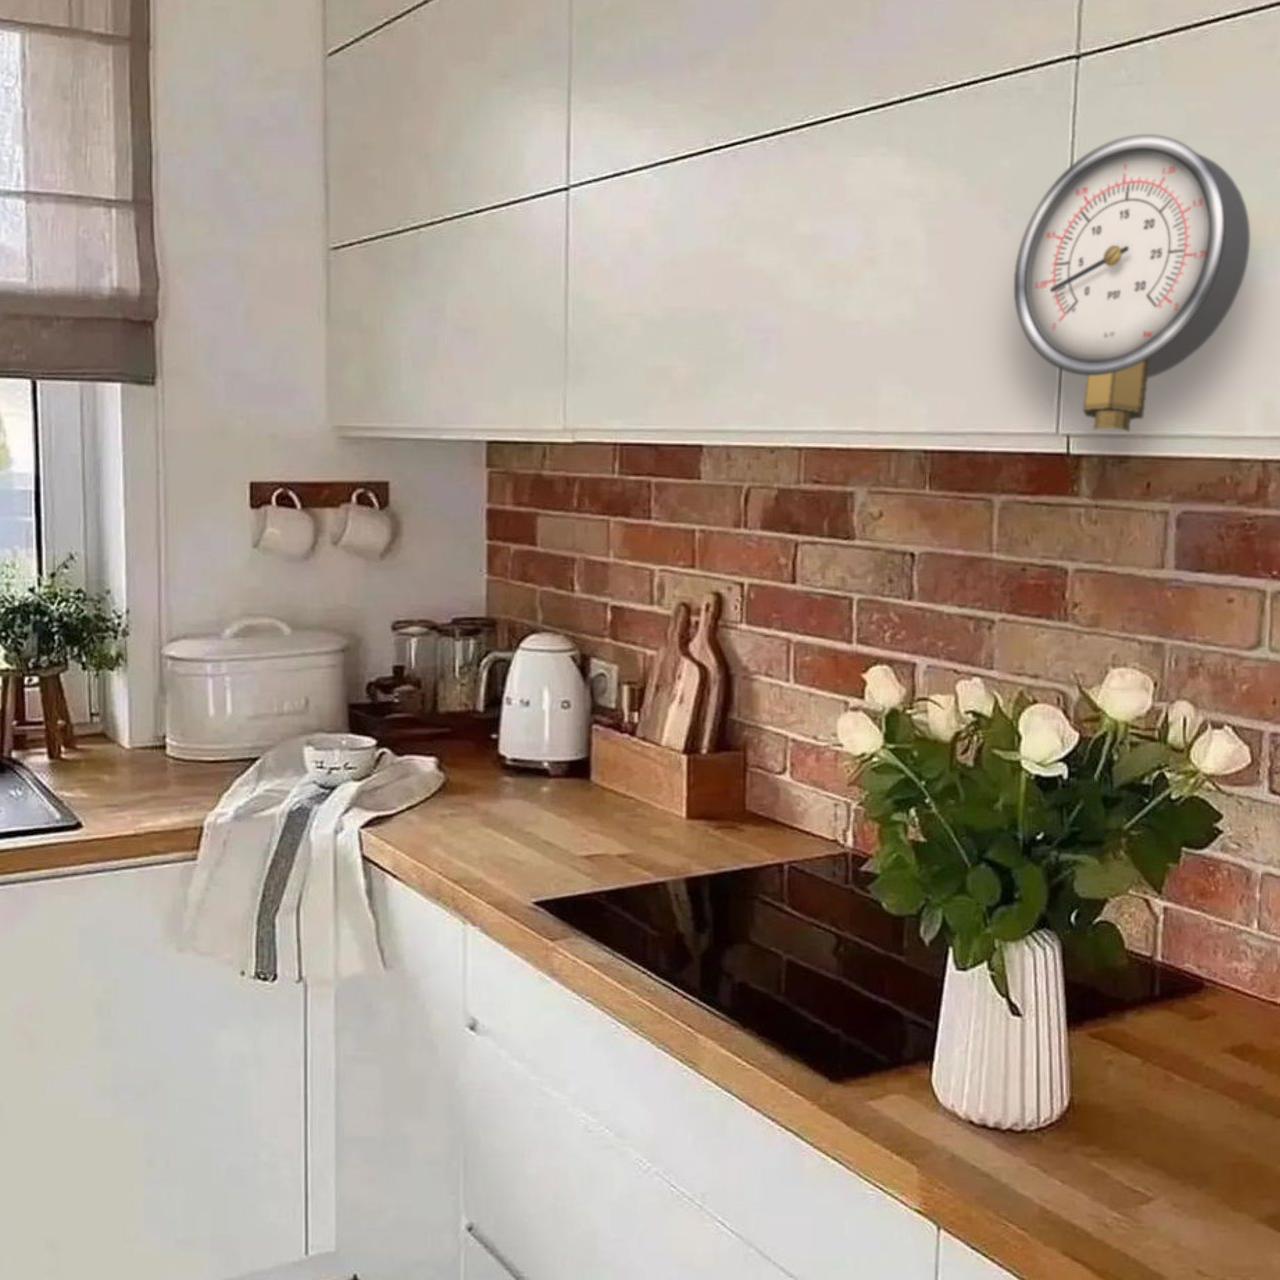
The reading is 2.5psi
